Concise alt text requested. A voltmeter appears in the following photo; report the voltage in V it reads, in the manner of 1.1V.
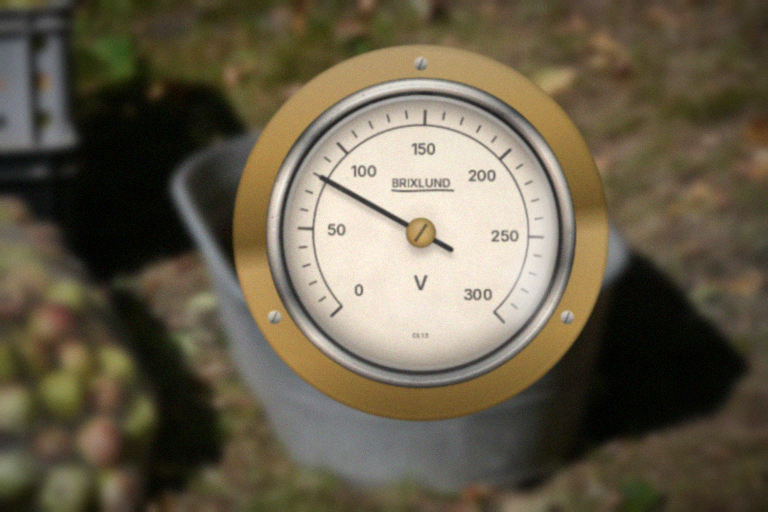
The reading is 80V
